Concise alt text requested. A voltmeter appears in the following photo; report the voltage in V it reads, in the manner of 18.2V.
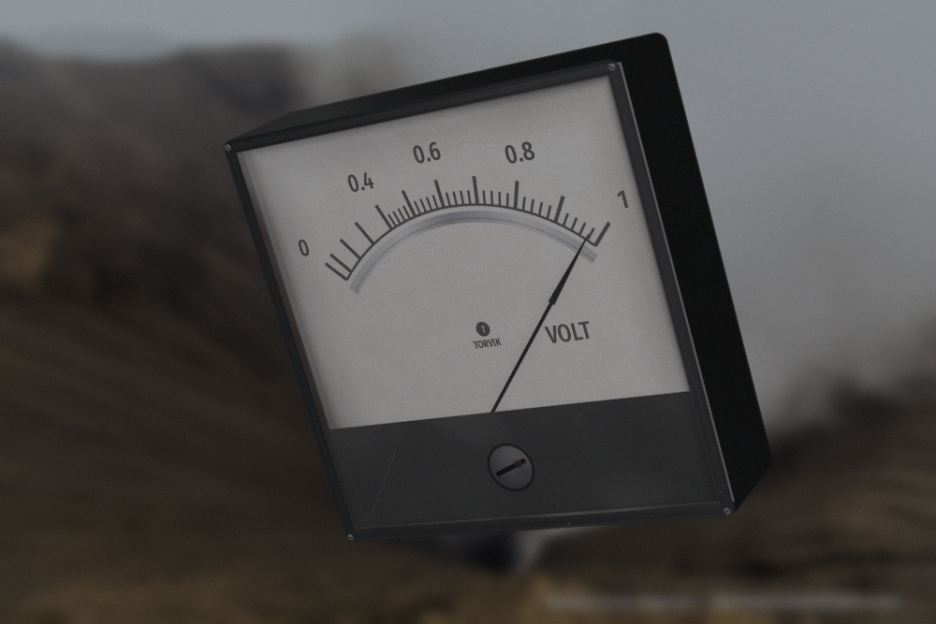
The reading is 0.98V
